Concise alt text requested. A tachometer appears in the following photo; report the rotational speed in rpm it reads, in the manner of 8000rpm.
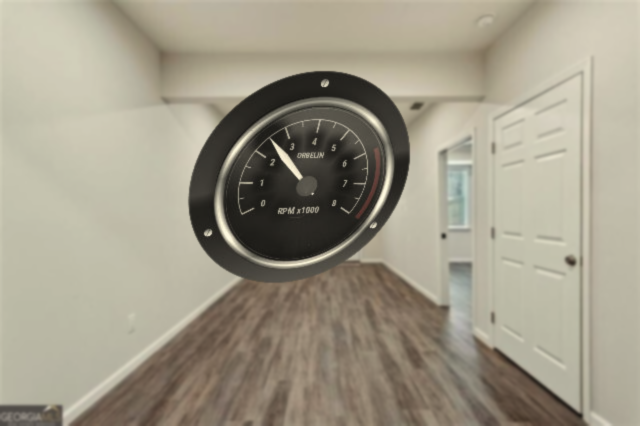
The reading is 2500rpm
